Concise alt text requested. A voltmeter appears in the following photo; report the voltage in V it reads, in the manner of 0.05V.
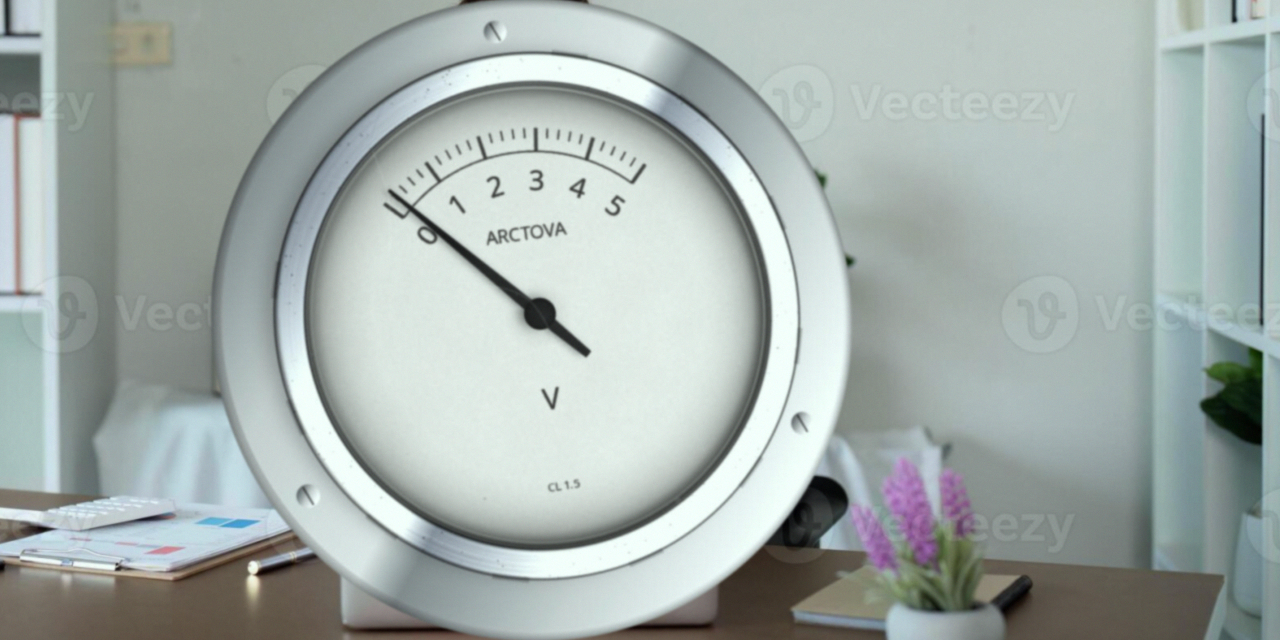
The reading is 0.2V
